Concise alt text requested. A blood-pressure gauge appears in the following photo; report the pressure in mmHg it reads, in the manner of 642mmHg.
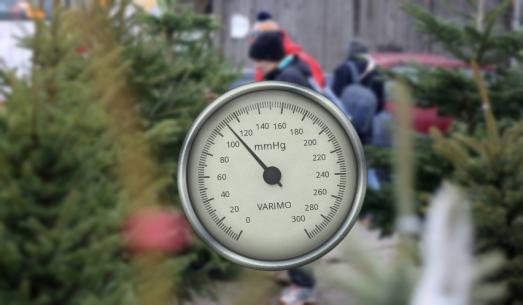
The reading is 110mmHg
